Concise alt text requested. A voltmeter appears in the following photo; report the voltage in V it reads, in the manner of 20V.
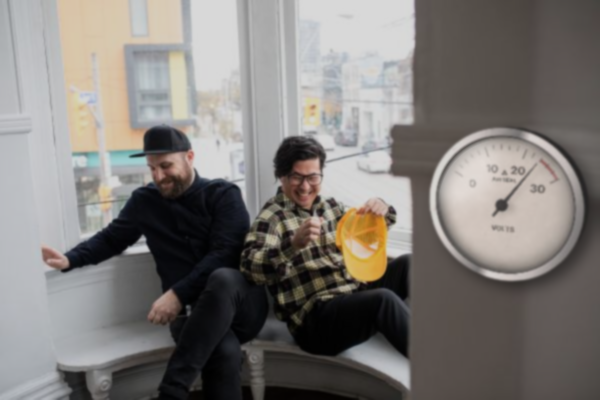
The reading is 24V
